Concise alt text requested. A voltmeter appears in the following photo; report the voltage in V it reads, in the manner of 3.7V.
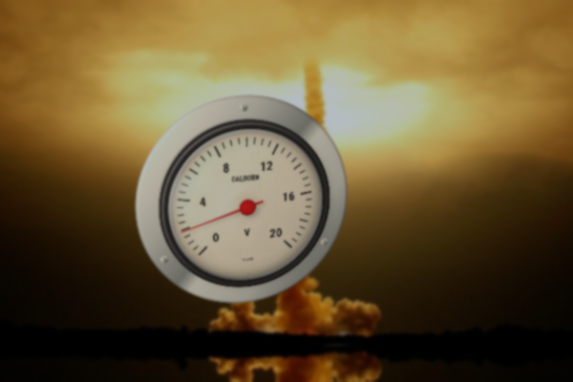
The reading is 2V
